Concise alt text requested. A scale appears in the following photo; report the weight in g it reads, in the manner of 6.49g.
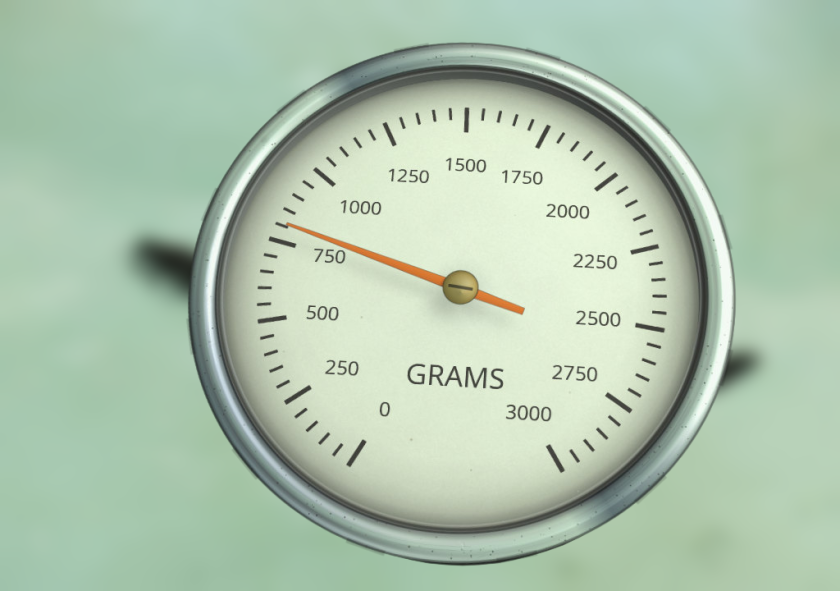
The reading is 800g
